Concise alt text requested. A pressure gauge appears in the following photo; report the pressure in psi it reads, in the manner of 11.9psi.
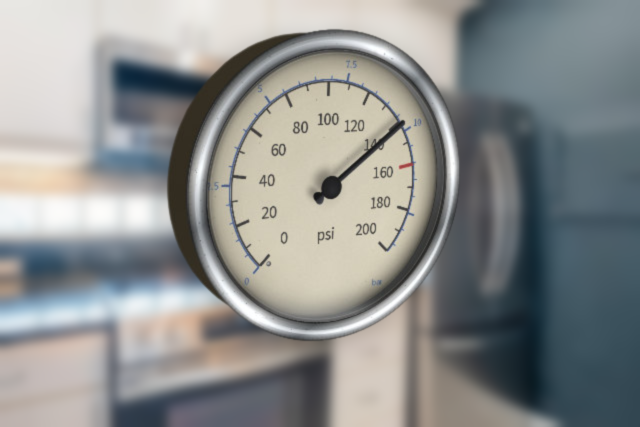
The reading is 140psi
